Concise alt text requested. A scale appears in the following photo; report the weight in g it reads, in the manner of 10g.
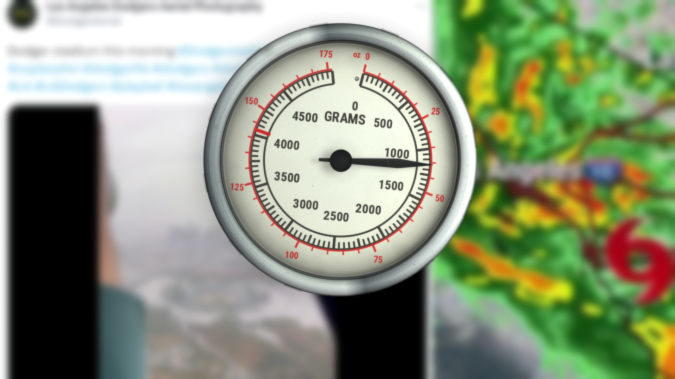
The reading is 1150g
